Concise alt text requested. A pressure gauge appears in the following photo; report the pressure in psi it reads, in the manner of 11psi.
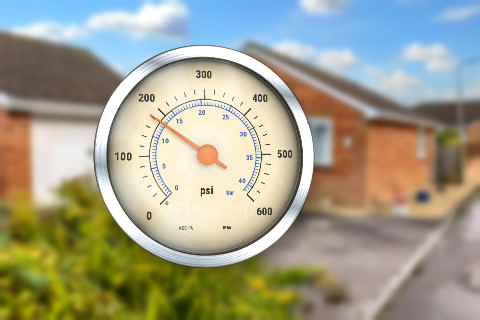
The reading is 180psi
